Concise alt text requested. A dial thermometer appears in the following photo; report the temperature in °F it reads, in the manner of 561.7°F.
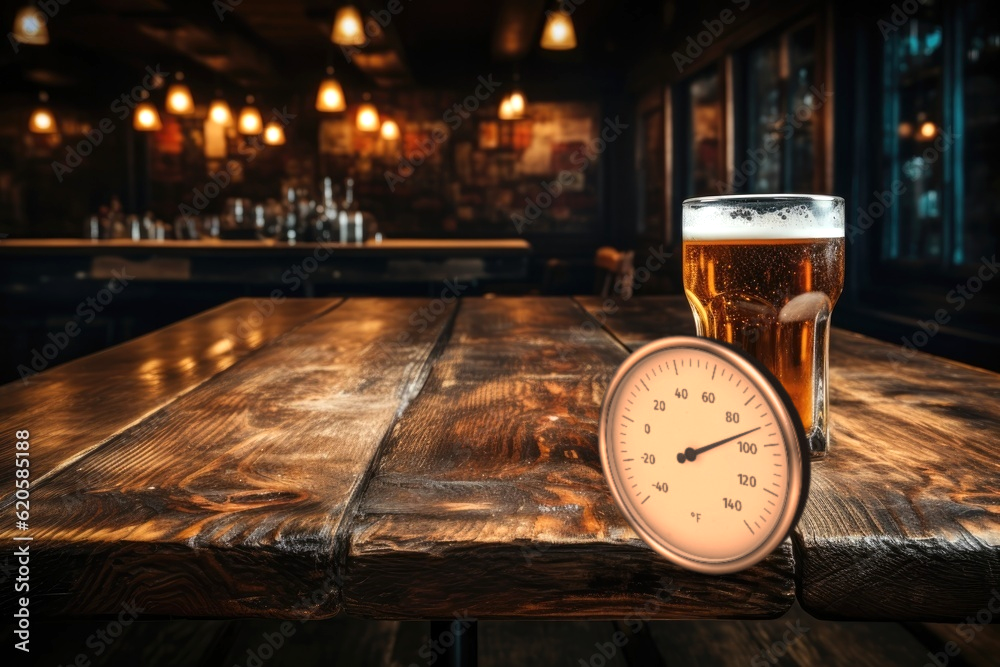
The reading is 92°F
